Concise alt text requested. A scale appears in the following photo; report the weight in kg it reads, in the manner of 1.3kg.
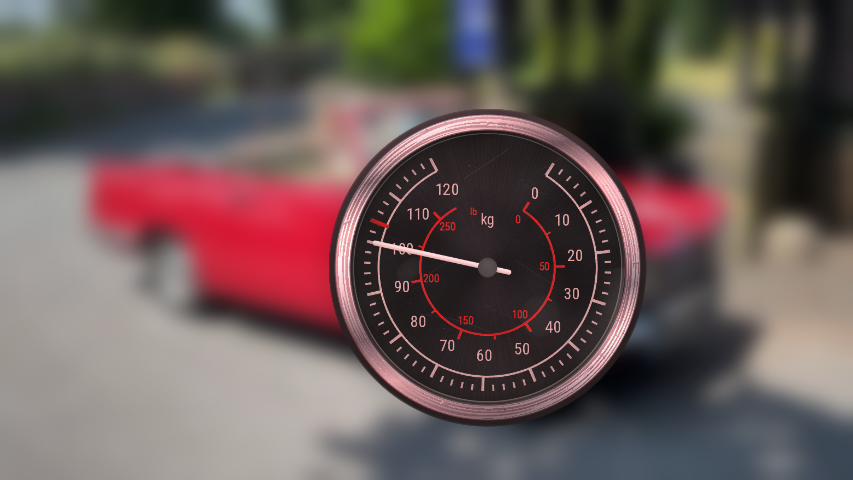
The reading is 100kg
